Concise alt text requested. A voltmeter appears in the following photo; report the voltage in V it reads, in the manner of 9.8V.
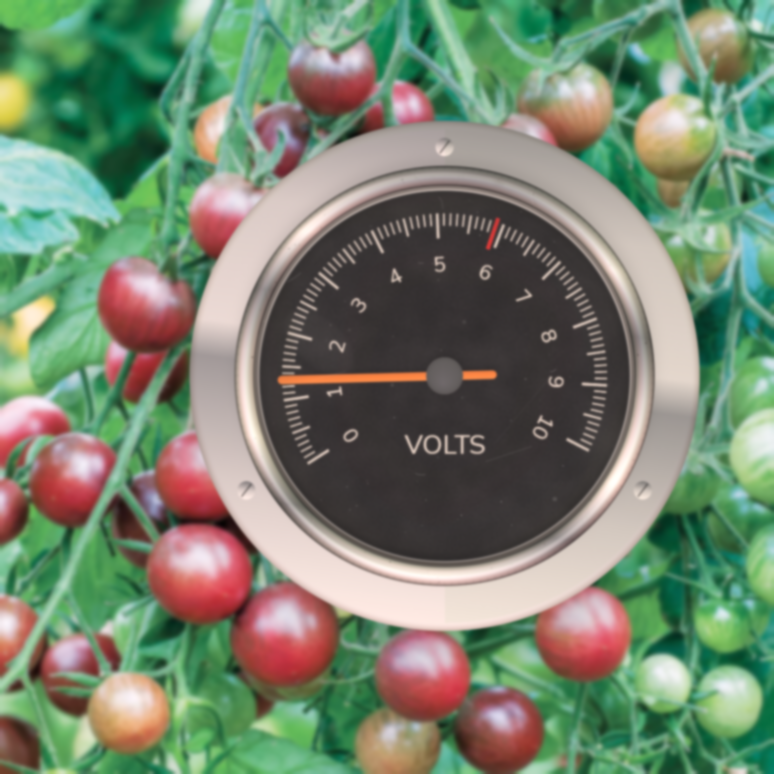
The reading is 1.3V
